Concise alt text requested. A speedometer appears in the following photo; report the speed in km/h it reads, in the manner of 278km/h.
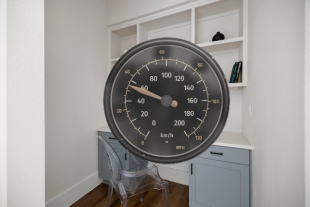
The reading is 55km/h
